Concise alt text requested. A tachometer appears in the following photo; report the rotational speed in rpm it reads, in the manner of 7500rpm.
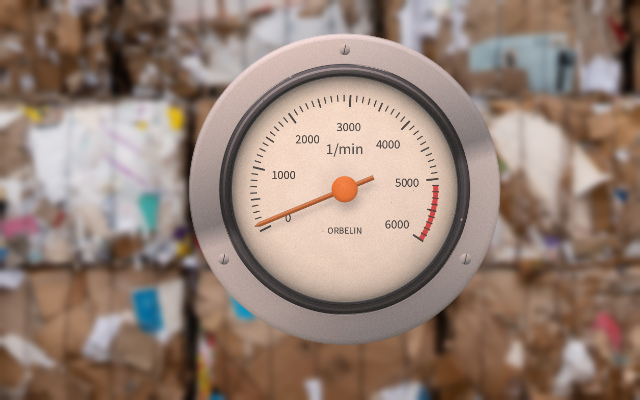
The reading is 100rpm
